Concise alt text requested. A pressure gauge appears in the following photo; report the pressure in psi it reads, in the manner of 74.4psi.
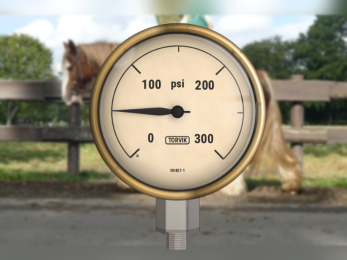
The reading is 50psi
